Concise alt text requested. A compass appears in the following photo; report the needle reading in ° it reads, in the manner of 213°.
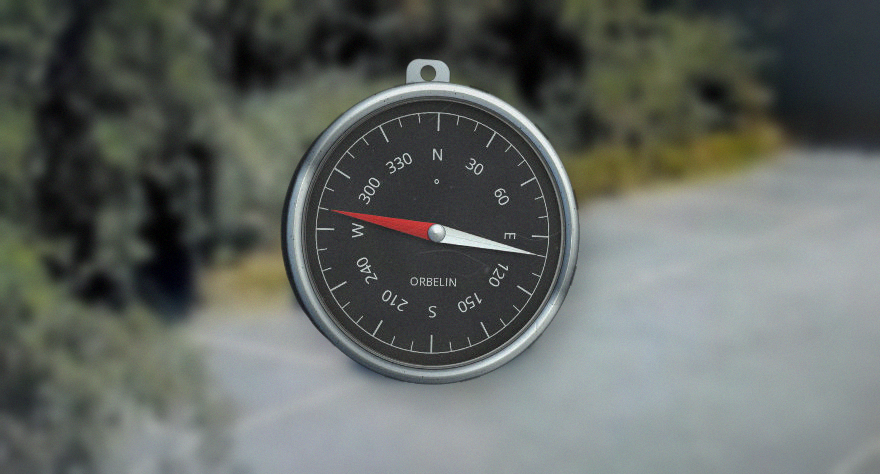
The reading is 280°
